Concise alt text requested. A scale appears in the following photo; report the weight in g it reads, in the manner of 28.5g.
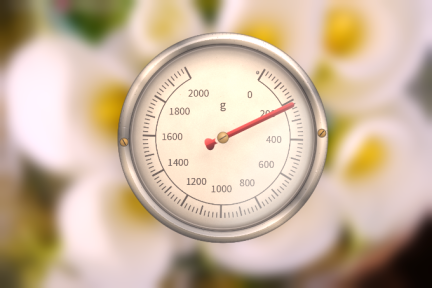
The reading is 220g
